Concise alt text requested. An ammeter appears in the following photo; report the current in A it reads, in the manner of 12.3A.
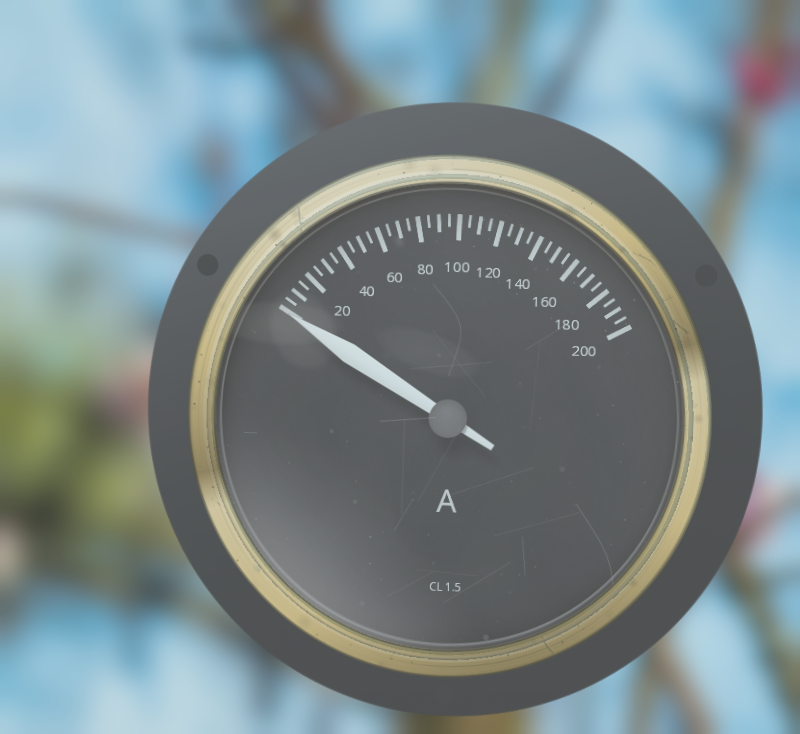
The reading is 0A
